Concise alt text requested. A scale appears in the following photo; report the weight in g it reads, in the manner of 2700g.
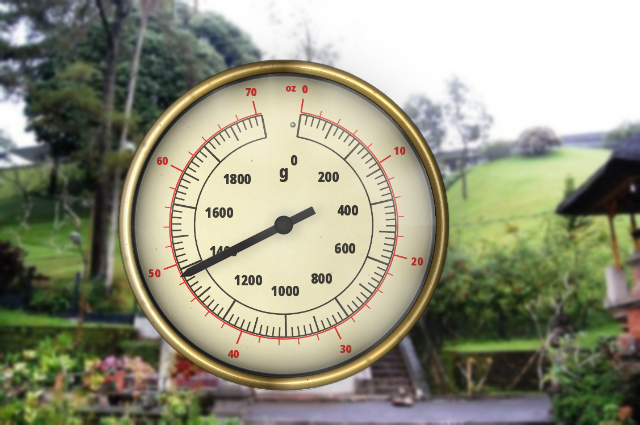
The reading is 1380g
